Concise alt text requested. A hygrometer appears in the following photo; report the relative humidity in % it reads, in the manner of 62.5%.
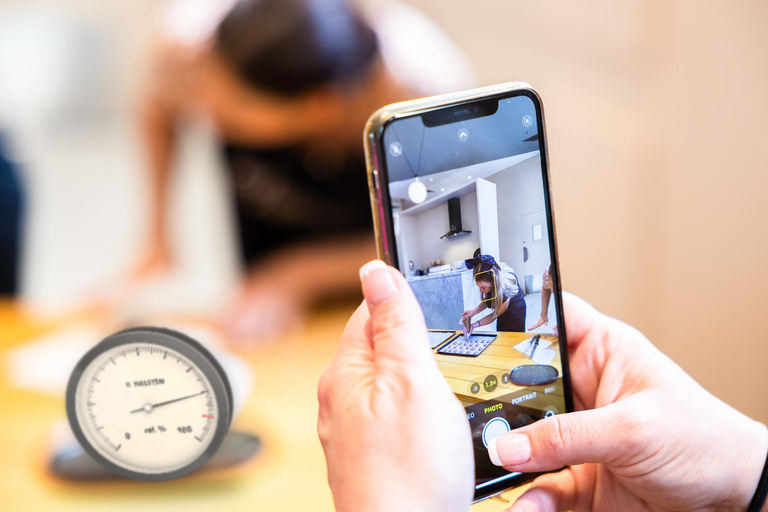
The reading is 80%
